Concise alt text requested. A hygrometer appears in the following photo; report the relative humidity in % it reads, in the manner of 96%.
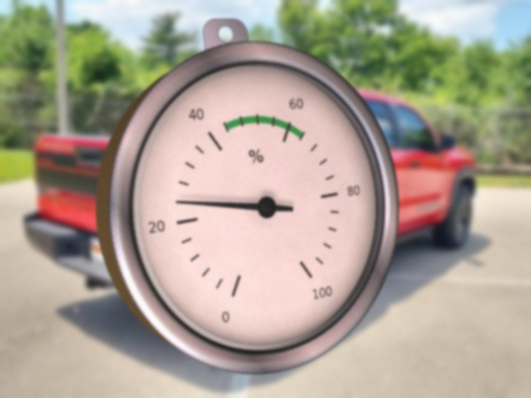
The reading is 24%
